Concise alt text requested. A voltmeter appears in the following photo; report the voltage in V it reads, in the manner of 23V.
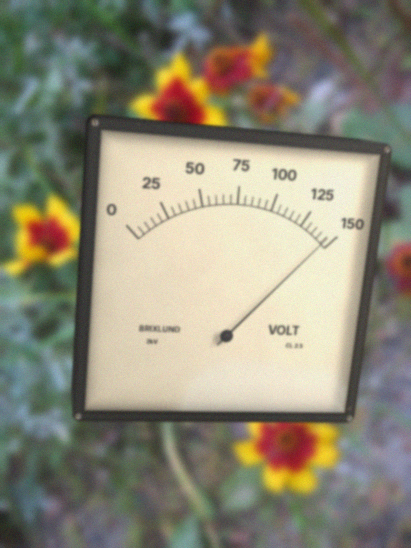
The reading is 145V
